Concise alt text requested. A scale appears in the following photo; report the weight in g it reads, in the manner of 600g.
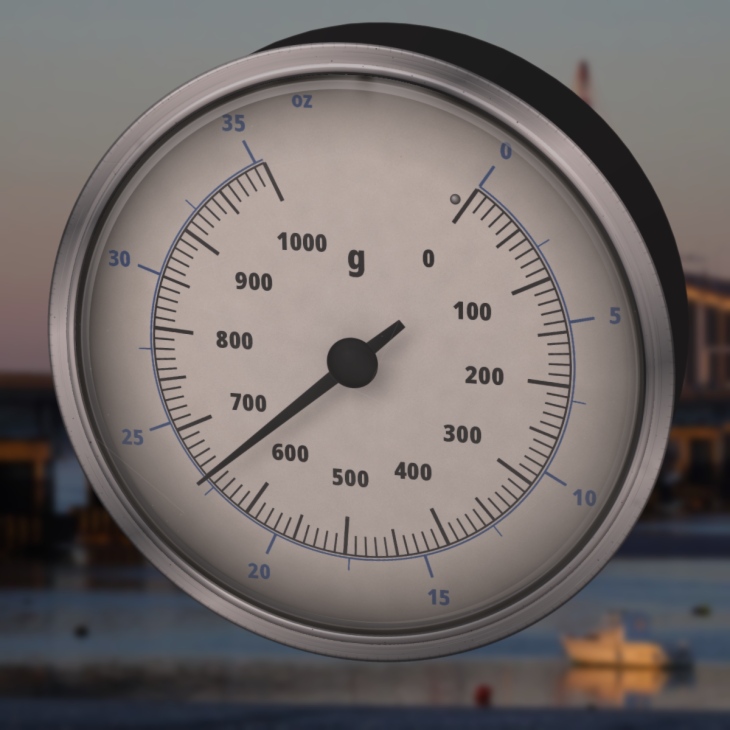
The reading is 650g
